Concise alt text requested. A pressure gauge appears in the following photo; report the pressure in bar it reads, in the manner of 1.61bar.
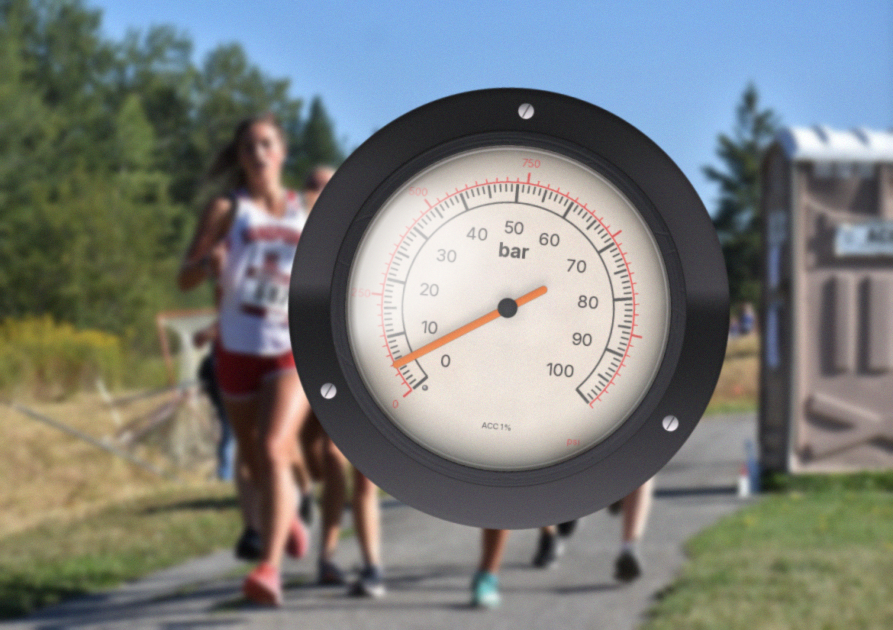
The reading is 5bar
